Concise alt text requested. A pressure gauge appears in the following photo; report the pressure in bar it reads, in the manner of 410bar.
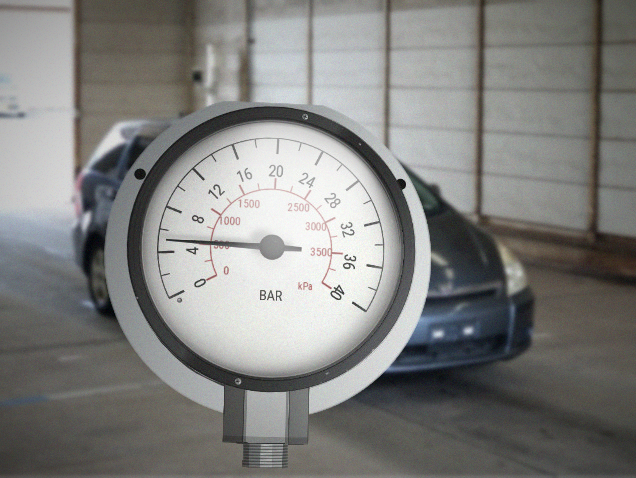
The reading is 5bar
